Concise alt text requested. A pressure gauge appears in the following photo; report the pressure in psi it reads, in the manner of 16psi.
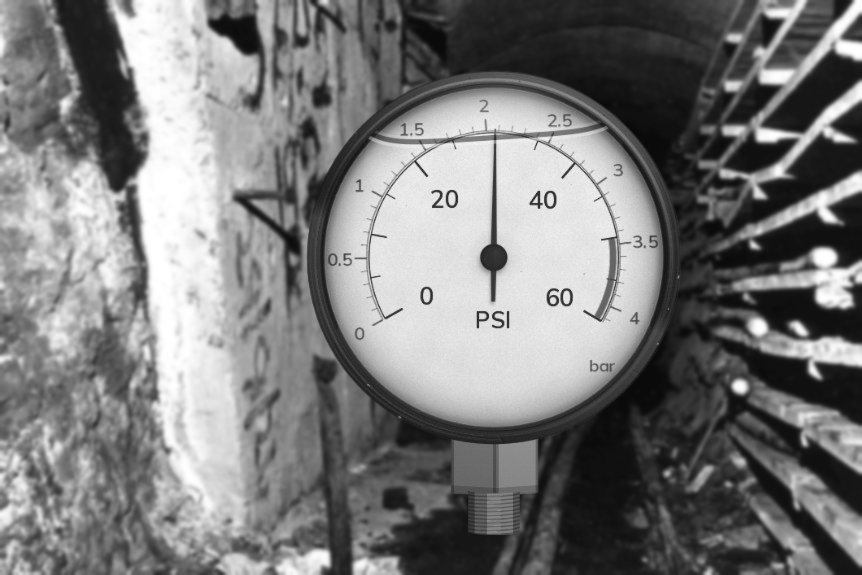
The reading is 30psi
